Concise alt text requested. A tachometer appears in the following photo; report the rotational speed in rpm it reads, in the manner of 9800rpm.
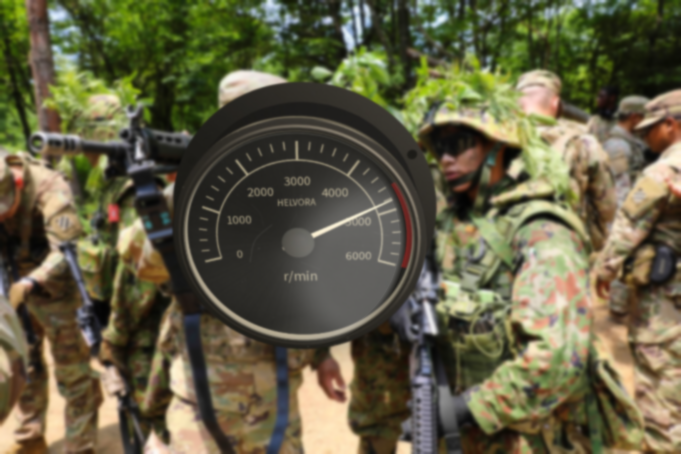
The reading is 4800rpm
